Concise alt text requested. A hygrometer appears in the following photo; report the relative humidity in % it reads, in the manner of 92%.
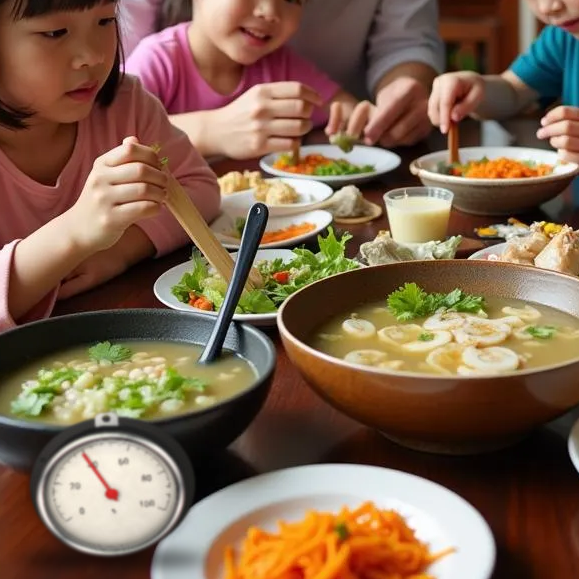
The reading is 40%
